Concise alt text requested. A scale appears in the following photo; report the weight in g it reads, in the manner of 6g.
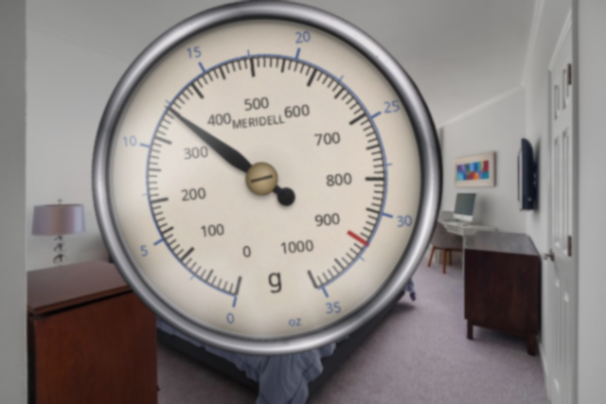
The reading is 350g
